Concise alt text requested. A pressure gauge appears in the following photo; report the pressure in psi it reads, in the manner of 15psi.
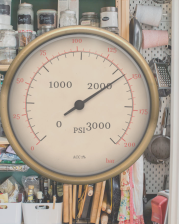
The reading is 2100psi
